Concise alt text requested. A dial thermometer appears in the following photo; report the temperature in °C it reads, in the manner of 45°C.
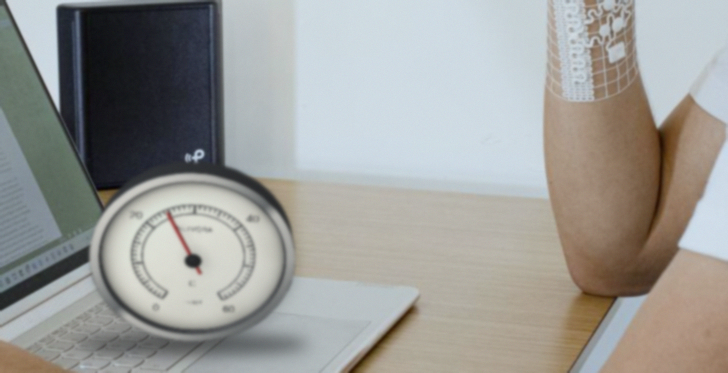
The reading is 25°C
